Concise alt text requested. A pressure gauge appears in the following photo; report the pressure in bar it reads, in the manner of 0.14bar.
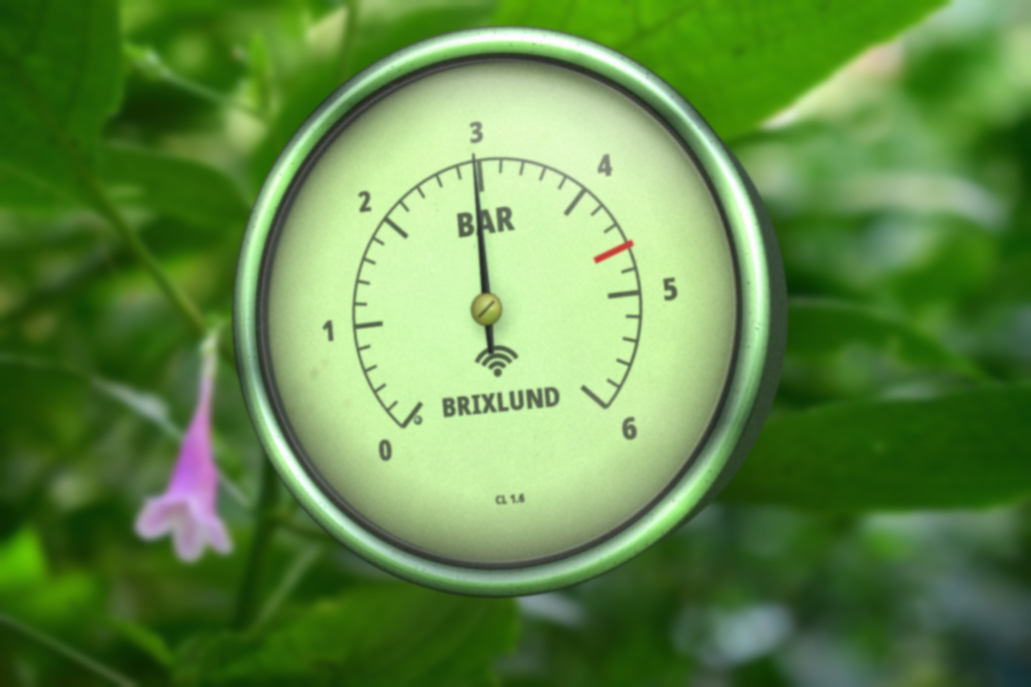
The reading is 3bar
